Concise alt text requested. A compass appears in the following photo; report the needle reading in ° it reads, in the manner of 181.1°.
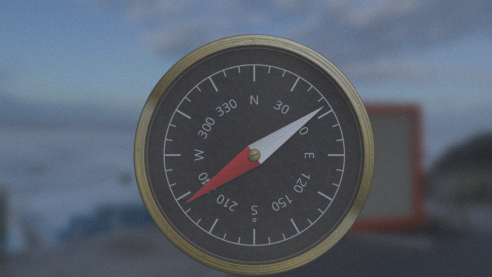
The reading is 235°
